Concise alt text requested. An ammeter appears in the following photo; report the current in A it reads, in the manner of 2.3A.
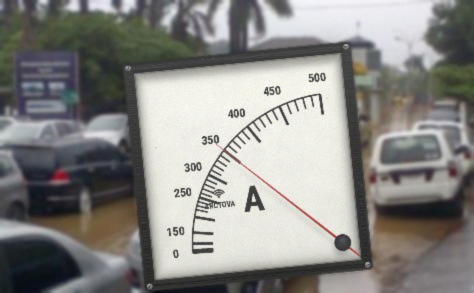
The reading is 350A
